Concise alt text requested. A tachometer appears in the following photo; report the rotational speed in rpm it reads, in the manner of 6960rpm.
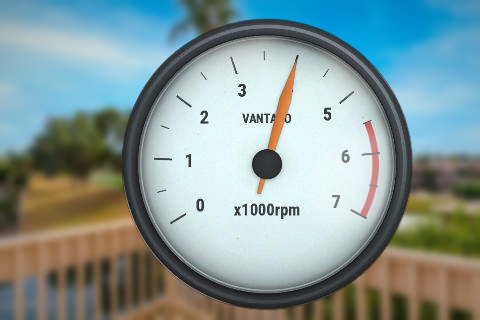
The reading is 4000rpm
